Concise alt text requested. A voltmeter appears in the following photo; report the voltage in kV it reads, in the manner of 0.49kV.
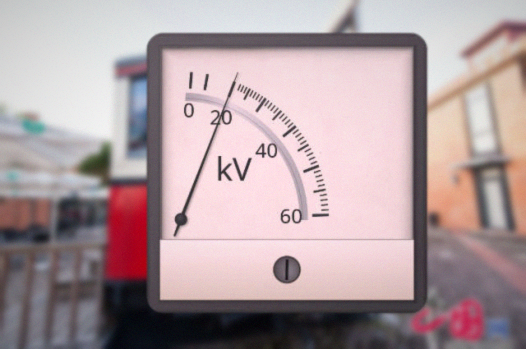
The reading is 20kV
